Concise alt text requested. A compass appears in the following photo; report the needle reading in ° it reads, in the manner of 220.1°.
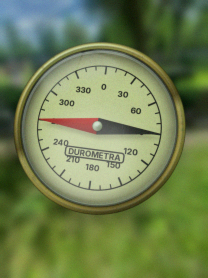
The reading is 270°
